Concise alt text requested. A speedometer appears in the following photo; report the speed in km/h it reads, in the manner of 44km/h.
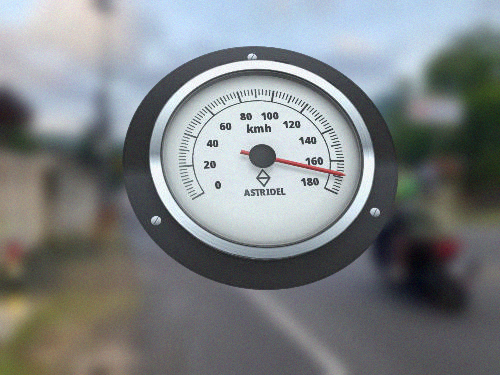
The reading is 170km/h
